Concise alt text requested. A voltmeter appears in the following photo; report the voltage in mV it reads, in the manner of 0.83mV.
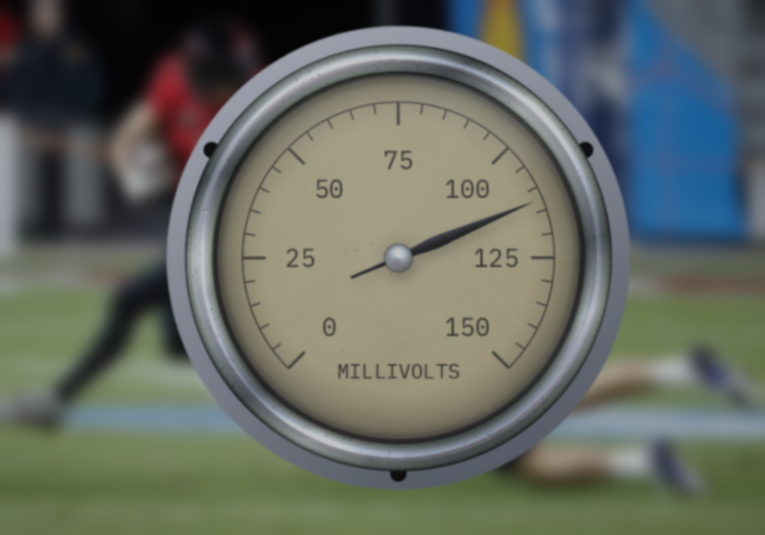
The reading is 112.5mV
